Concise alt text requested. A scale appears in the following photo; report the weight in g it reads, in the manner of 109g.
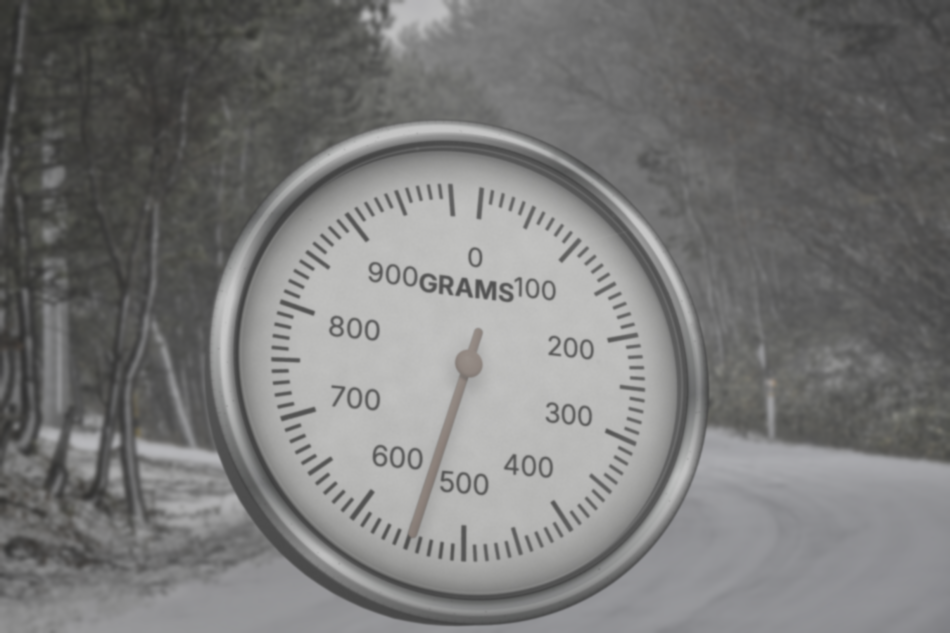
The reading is 550g
